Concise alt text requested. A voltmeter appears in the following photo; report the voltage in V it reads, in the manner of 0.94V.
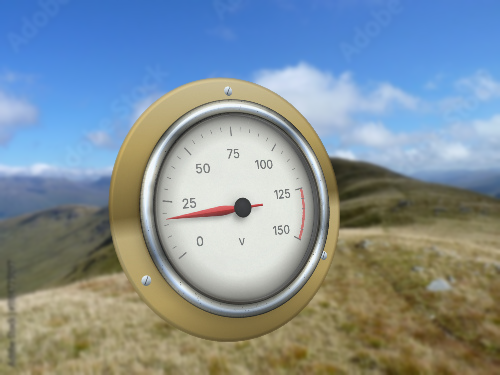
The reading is 17.5V
